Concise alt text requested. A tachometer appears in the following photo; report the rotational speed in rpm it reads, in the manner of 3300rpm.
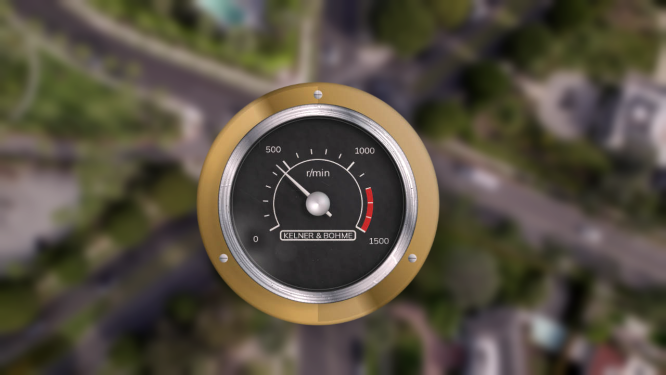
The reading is 450rpm
